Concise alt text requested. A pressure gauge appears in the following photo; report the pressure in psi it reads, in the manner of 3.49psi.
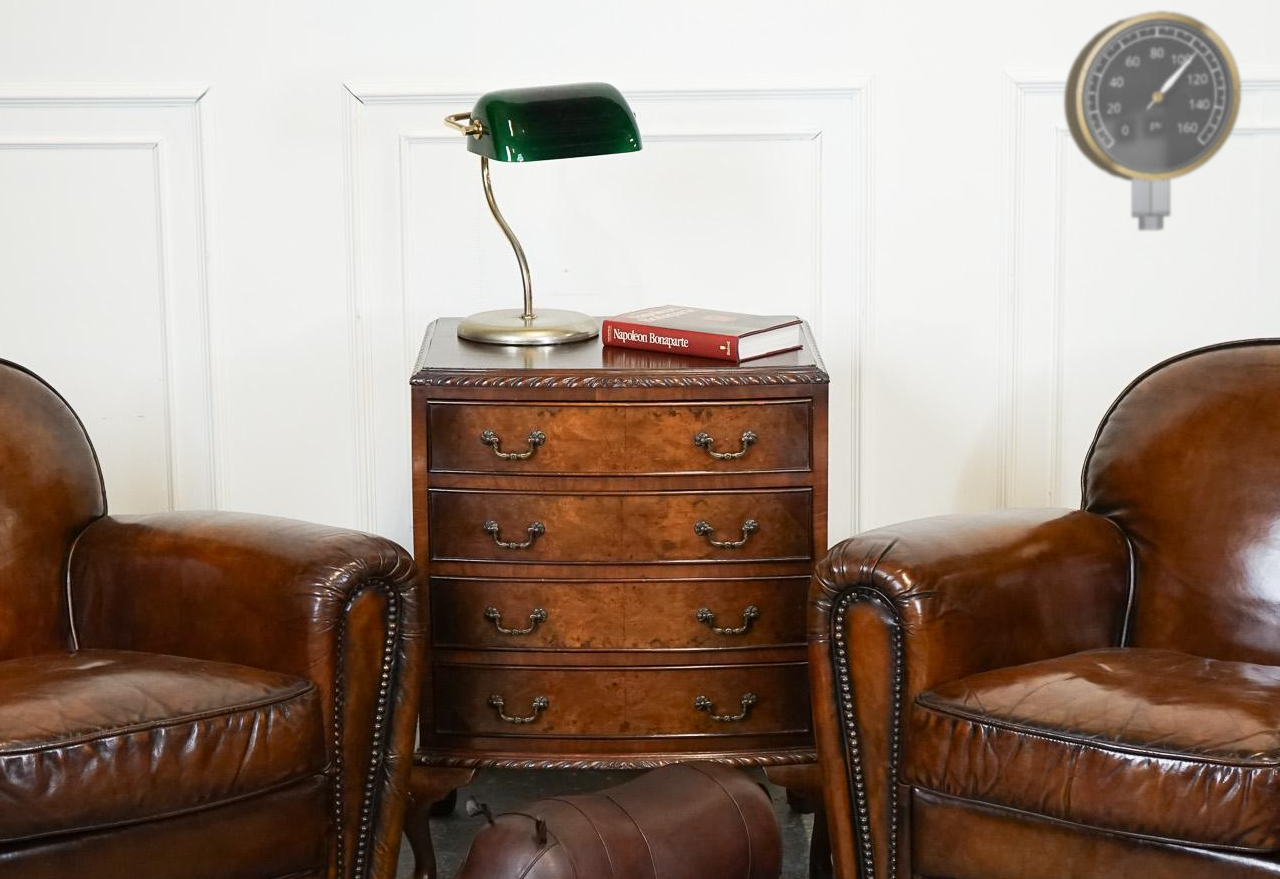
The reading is 105psi
